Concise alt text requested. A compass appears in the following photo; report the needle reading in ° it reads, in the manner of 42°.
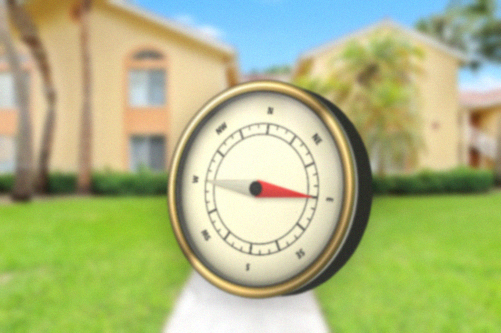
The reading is 90°
